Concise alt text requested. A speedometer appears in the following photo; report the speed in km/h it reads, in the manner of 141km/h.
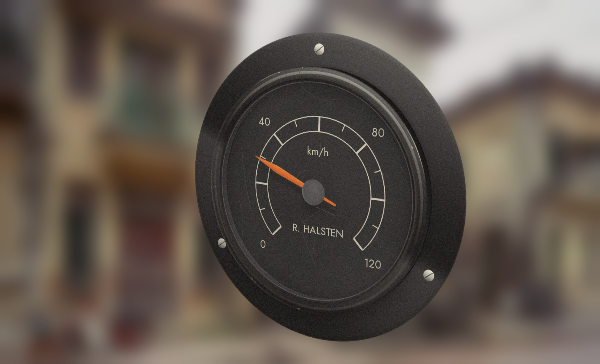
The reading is 30km/h
